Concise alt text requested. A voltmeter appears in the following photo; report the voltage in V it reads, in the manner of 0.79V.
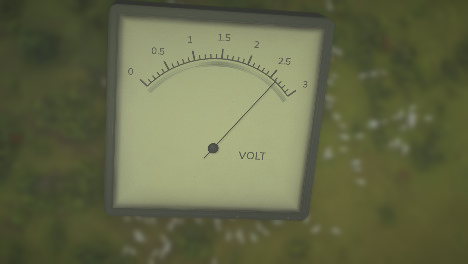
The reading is 2.6V
